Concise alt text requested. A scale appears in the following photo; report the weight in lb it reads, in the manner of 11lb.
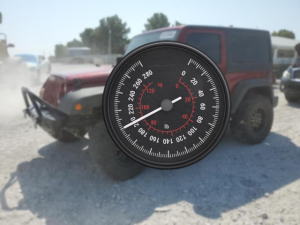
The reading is 200lb
